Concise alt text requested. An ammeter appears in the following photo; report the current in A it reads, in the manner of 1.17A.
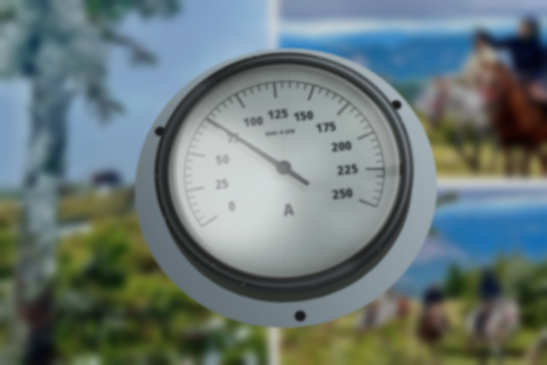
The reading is 75A
